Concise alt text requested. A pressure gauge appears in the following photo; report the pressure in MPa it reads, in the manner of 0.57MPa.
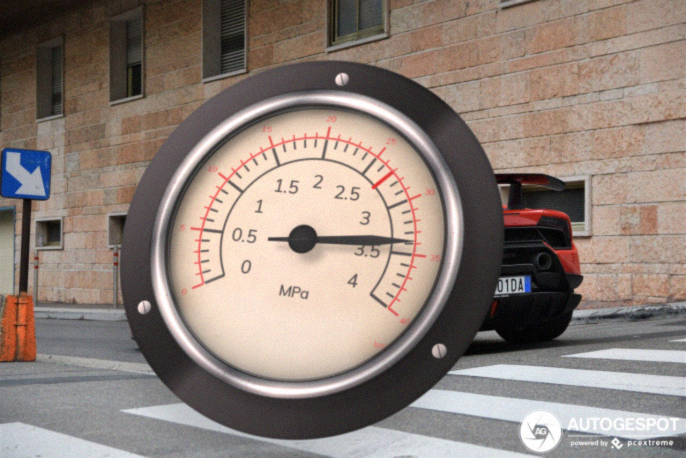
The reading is 3.4MPa
